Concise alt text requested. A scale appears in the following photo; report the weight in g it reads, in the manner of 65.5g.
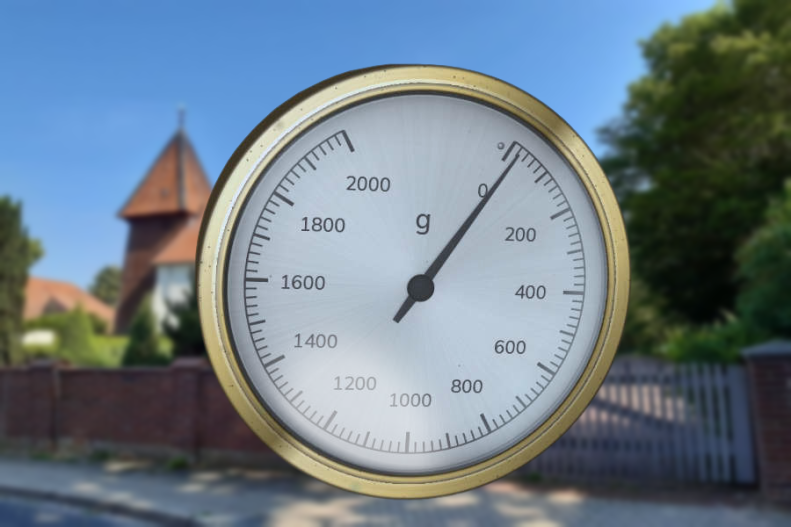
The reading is 20g
